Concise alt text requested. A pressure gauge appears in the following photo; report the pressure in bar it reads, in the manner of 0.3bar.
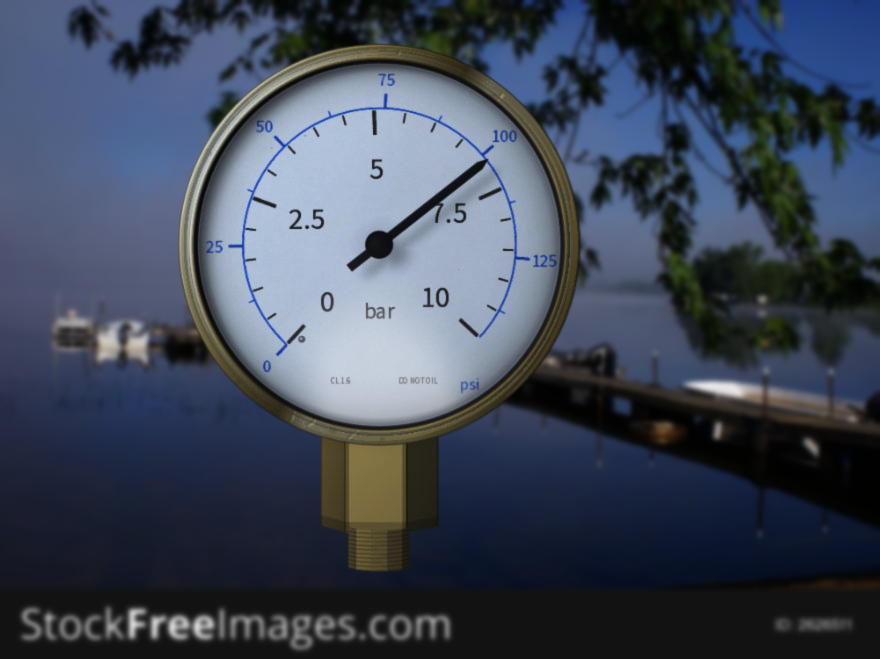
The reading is 7bar
